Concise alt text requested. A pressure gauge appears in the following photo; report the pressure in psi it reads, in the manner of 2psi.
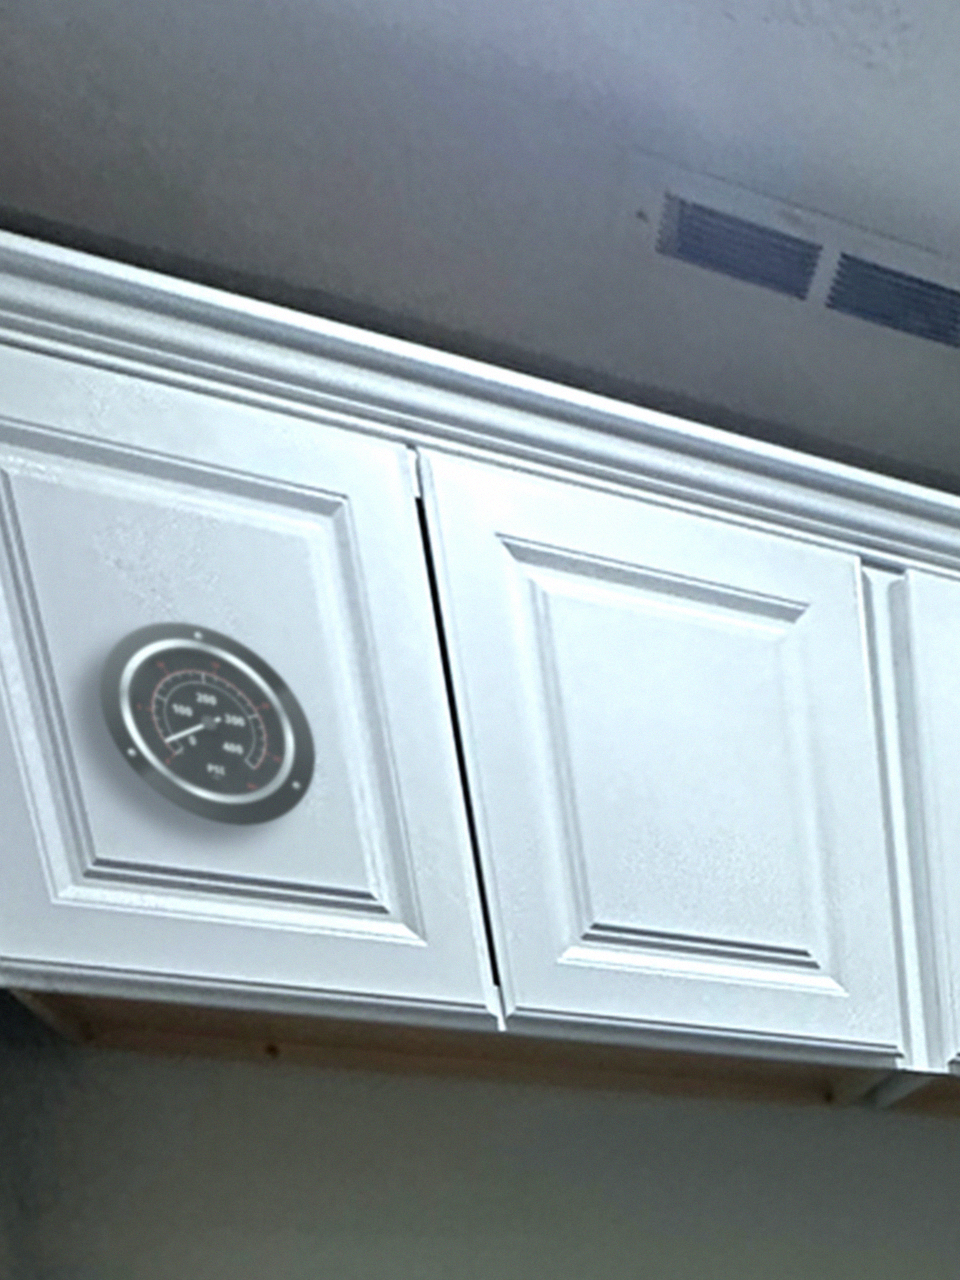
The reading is 20psi
